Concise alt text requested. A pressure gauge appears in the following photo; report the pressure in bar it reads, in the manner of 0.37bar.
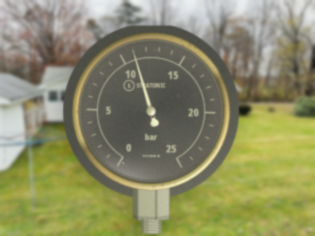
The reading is 11bar
